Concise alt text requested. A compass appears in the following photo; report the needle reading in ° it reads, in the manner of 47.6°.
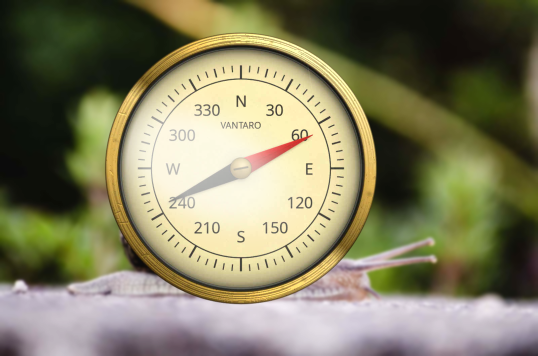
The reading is 65°
